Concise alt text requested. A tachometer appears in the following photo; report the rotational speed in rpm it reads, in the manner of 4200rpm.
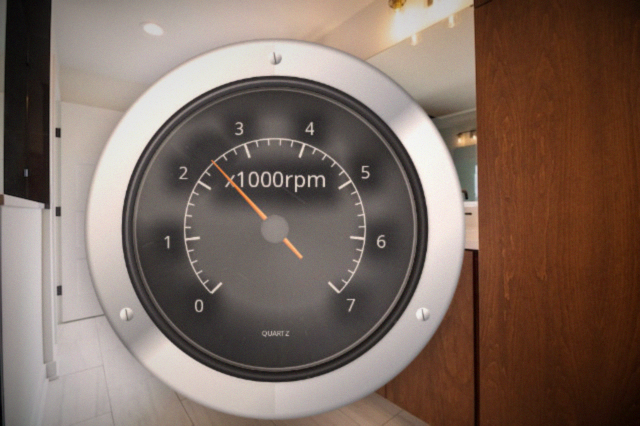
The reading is 2400rpm
